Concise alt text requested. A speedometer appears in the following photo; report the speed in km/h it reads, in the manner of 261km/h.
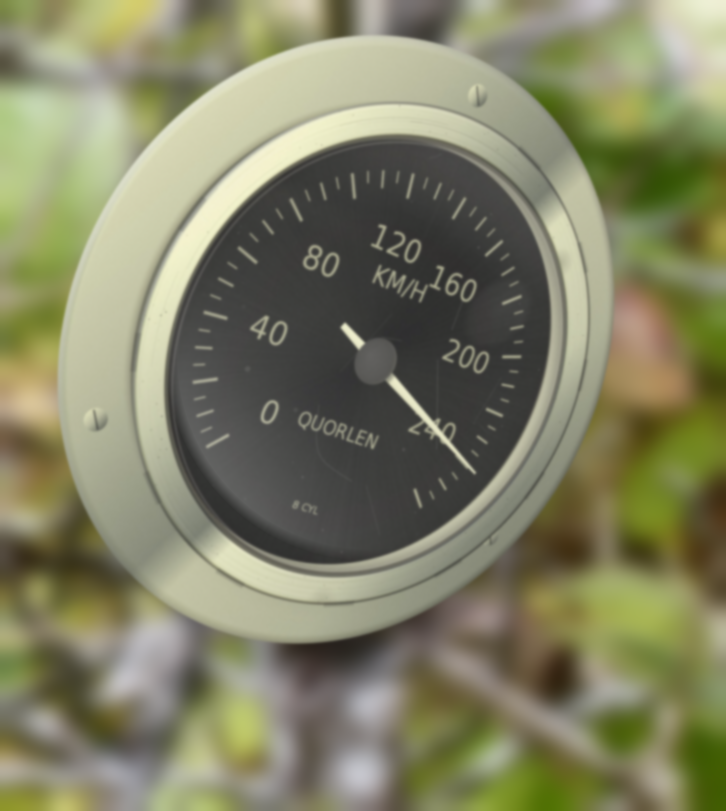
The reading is 240km/h
